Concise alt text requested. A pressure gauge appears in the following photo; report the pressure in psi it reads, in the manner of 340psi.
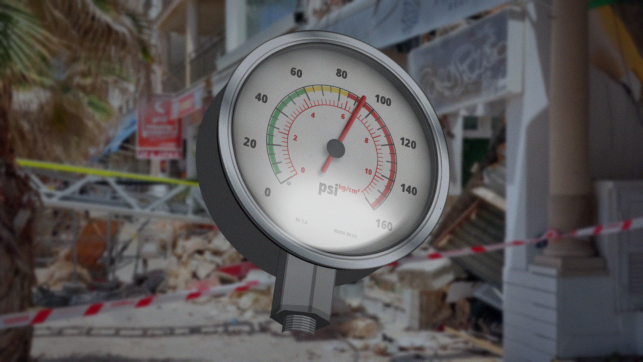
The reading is 92.5psi
